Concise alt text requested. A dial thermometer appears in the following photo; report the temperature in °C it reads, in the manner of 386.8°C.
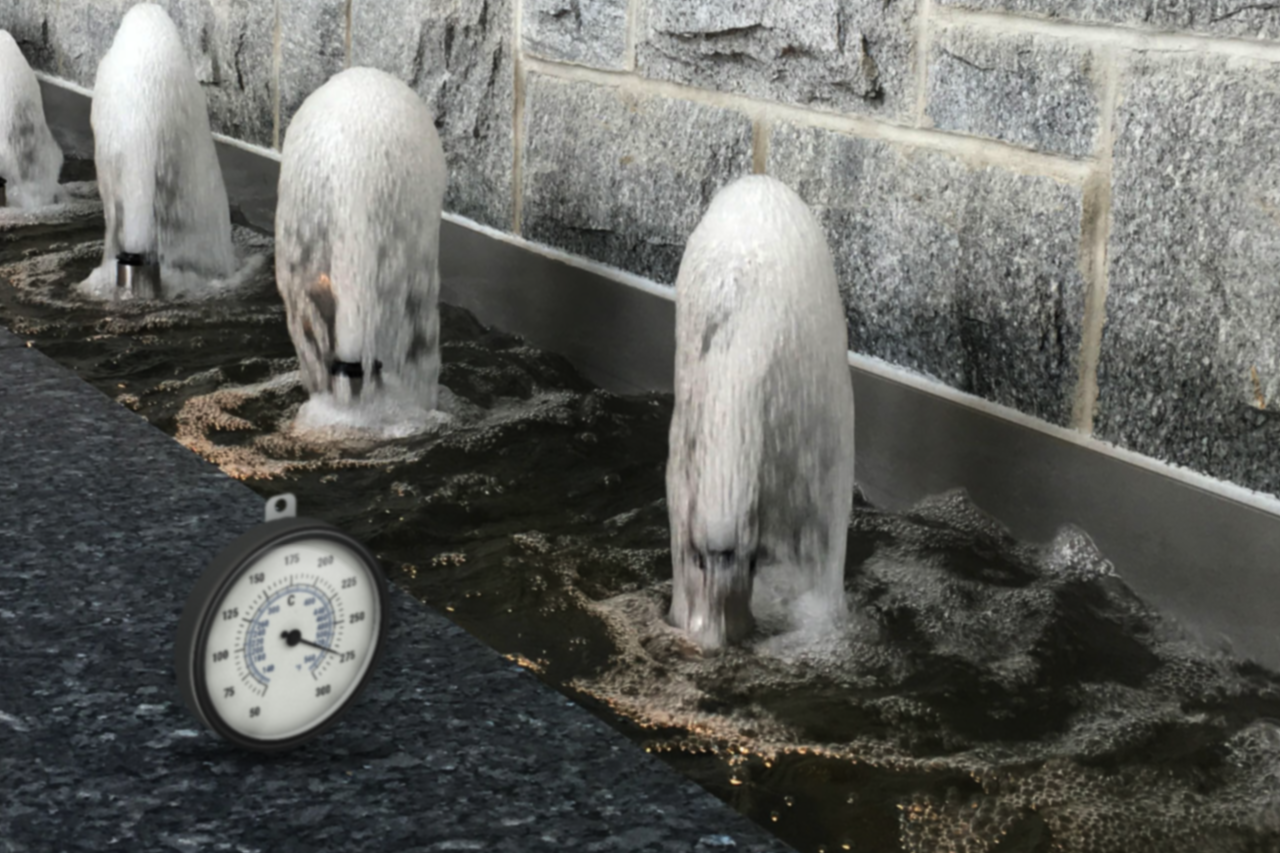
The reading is 275°C
